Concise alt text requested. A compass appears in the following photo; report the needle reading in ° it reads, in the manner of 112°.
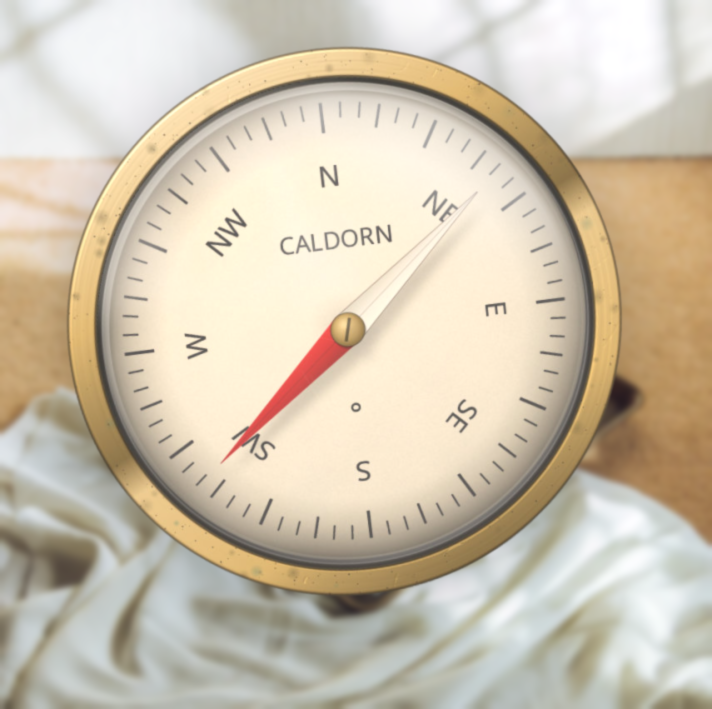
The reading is 230°
